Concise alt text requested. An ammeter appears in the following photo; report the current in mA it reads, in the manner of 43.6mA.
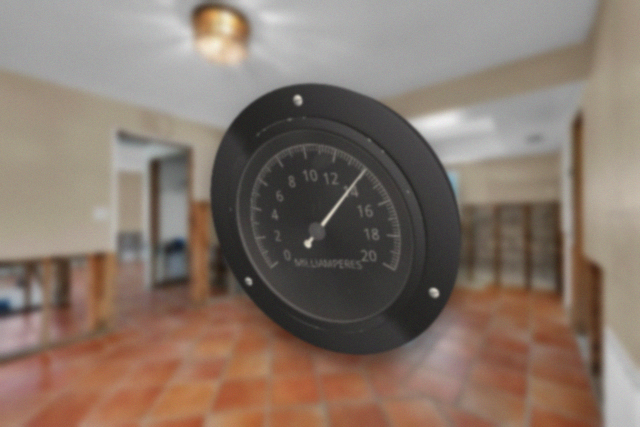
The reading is 14mA
